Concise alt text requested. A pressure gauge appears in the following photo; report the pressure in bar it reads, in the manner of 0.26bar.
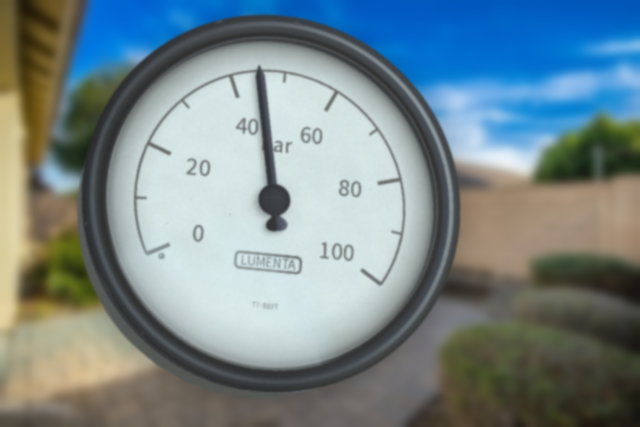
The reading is 45bar
